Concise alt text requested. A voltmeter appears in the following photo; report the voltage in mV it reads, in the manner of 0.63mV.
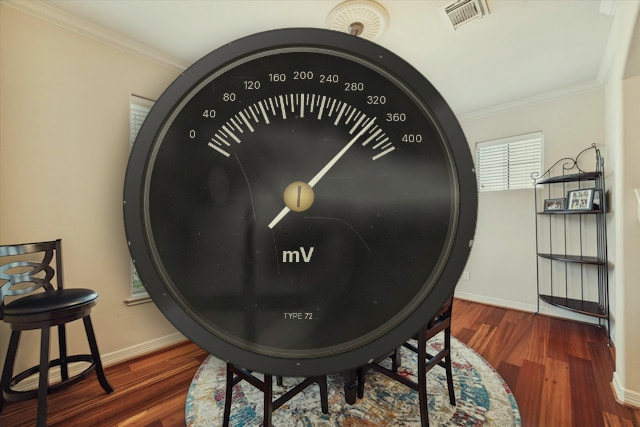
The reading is 340mV
